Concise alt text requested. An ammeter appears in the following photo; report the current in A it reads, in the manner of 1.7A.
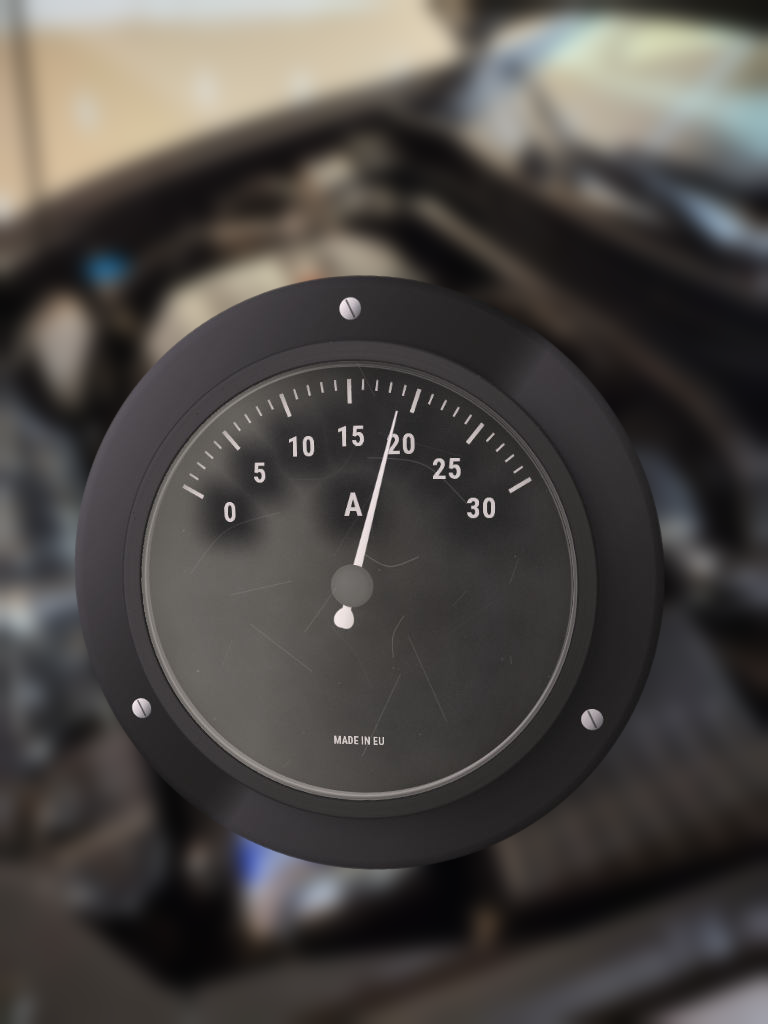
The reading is 19A
